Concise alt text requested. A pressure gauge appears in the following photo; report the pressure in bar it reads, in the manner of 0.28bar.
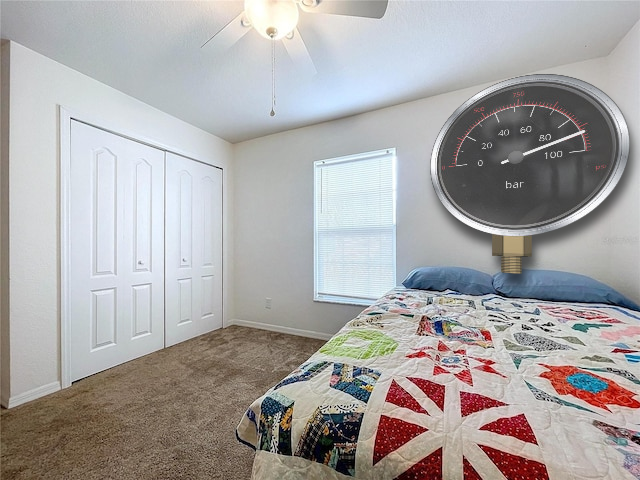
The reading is 90bar
